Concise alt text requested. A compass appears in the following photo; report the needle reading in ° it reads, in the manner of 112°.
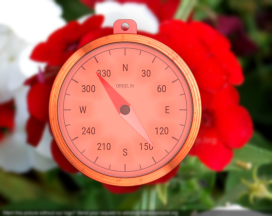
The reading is 322.5°
